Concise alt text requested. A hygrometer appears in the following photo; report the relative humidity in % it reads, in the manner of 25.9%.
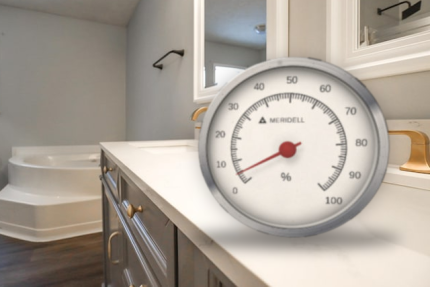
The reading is 5%
